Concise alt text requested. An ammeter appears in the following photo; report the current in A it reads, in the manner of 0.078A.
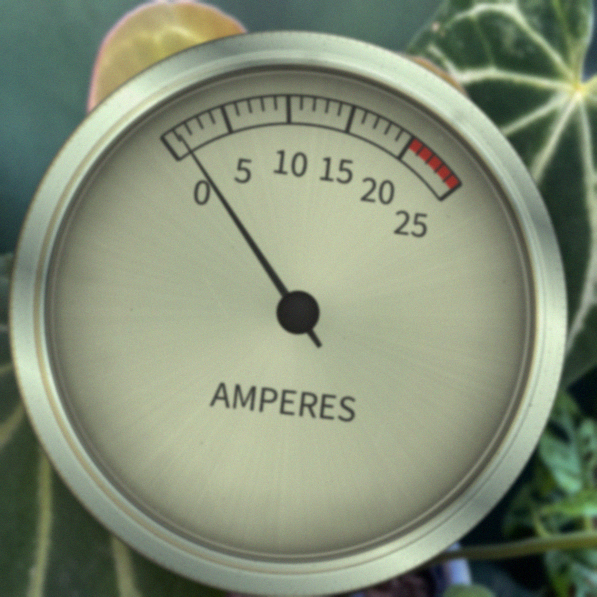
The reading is 1A
